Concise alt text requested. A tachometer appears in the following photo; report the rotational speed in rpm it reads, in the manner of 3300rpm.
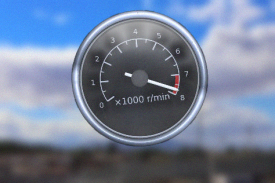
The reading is 7750rpm
